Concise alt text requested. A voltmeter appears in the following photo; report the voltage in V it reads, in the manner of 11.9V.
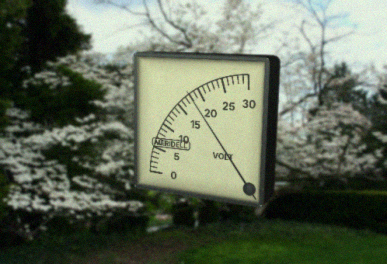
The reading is 18V
